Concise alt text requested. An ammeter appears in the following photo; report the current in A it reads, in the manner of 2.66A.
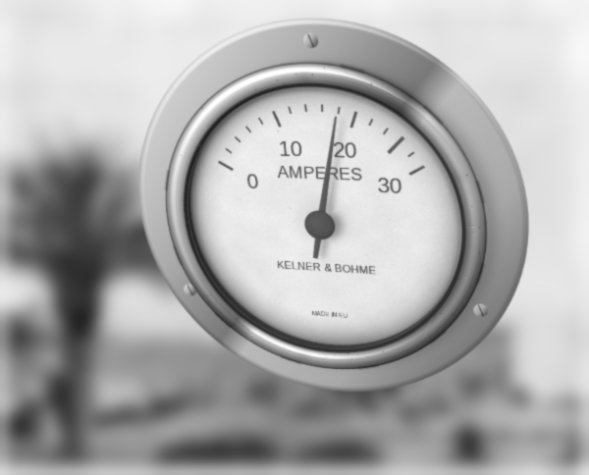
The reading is 18A
